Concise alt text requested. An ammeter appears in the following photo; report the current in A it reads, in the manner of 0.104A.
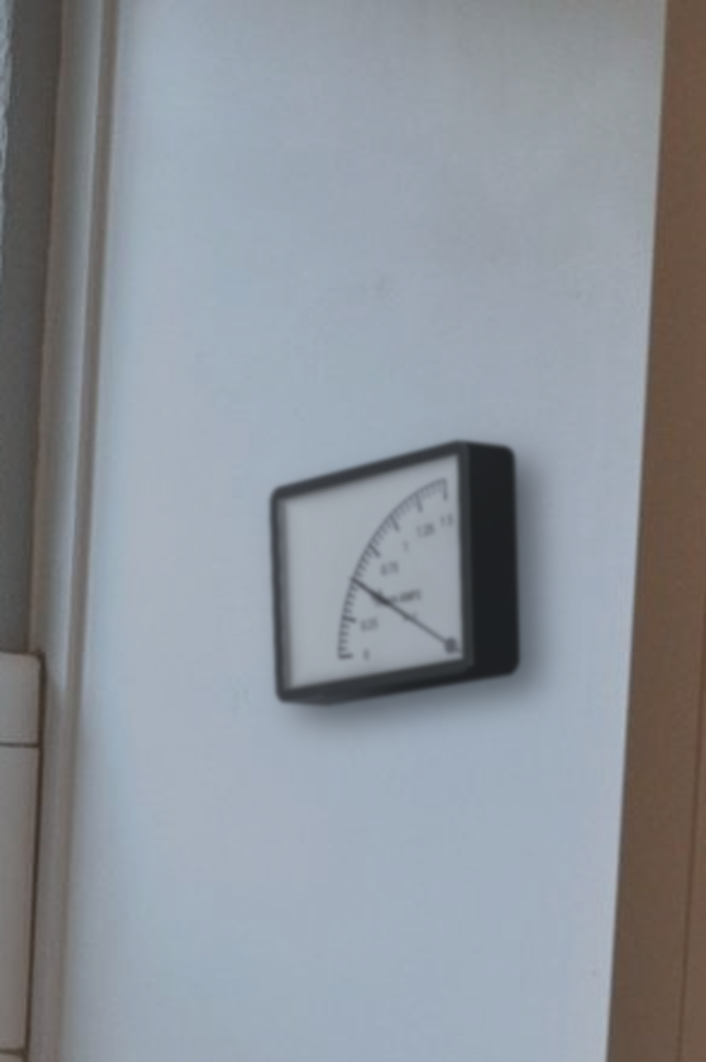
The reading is 0.5A
